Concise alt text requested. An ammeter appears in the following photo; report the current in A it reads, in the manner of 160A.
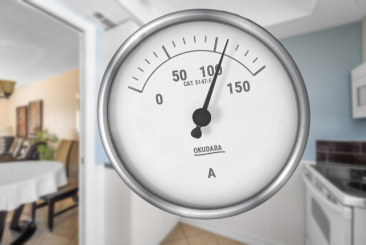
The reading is 110A
